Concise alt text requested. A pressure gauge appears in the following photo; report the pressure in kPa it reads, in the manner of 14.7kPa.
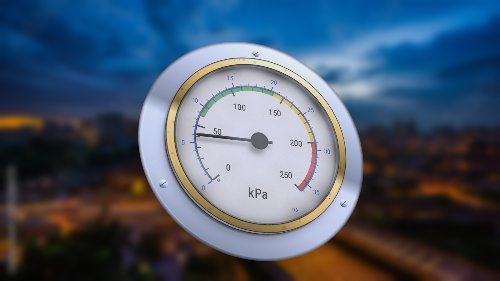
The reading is 40kPa
